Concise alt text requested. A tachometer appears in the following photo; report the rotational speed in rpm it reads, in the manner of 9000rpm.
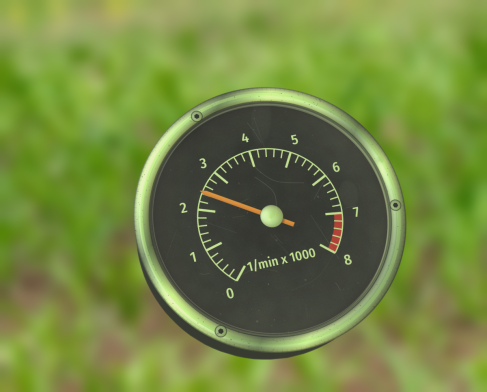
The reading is 2400rpm
